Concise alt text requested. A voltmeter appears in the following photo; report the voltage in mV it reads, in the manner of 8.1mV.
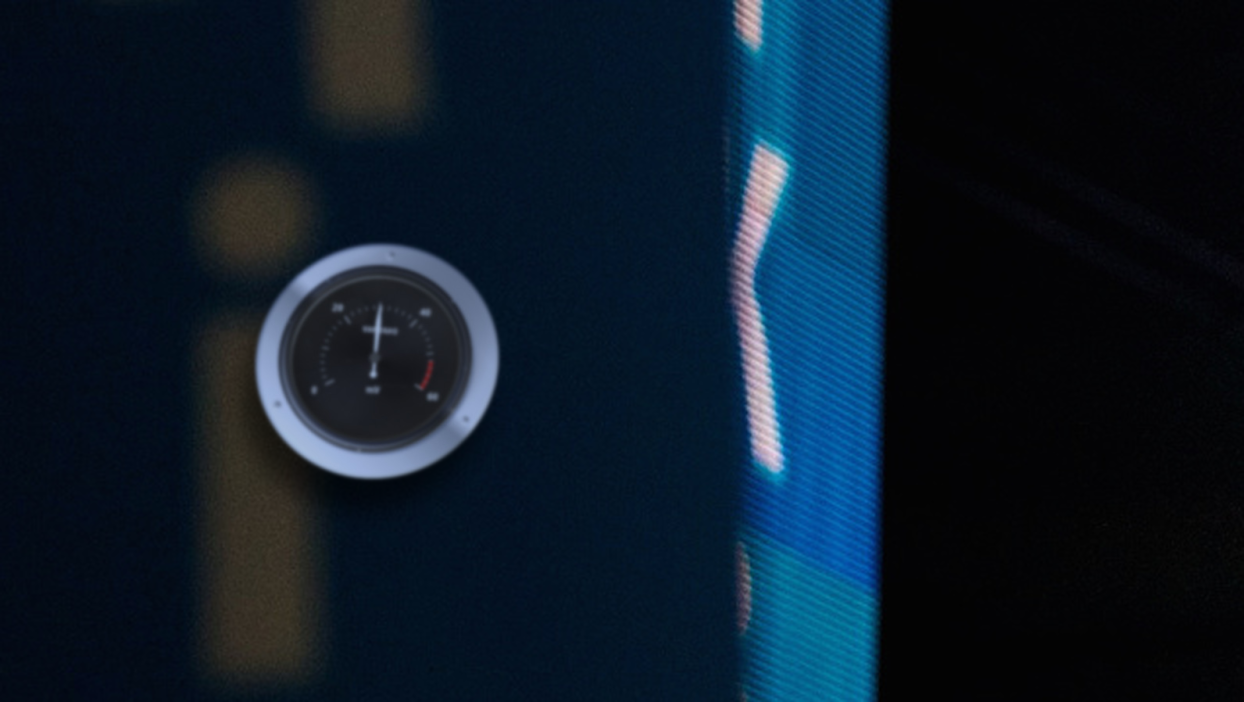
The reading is 30mV
